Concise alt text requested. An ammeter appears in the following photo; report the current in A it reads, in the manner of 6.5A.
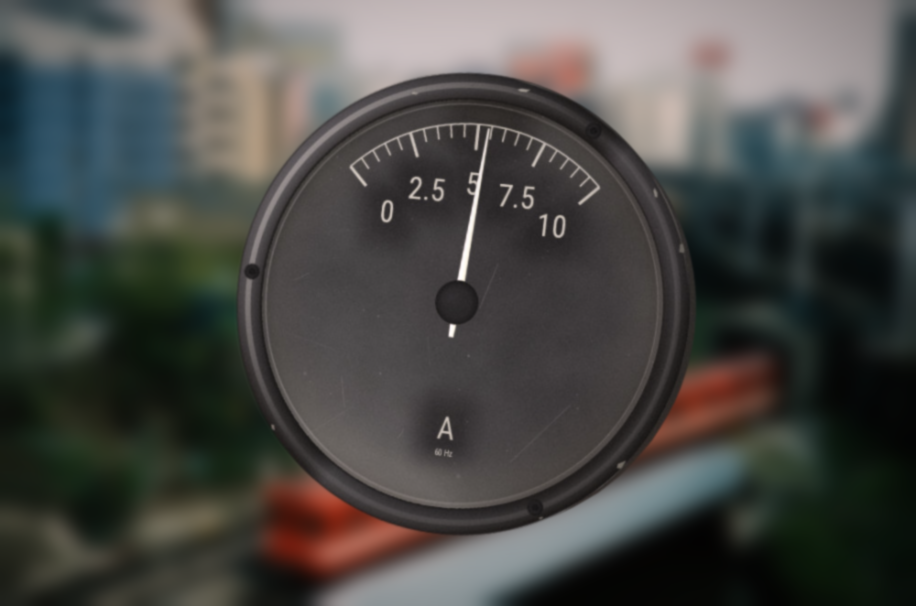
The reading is 5.5A
